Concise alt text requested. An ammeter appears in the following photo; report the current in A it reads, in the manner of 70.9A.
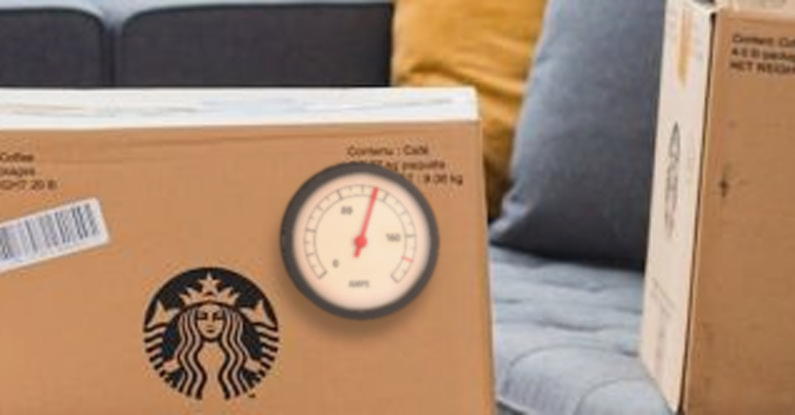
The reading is 110A
